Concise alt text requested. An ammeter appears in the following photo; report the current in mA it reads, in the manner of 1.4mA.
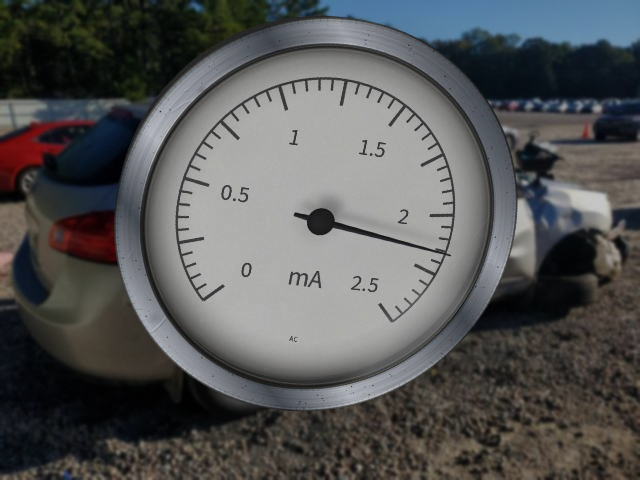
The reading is 2.15mA
